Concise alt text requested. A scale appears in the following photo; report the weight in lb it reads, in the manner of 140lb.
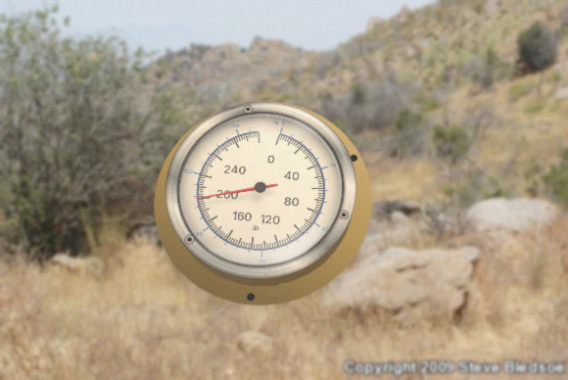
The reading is 200lb
